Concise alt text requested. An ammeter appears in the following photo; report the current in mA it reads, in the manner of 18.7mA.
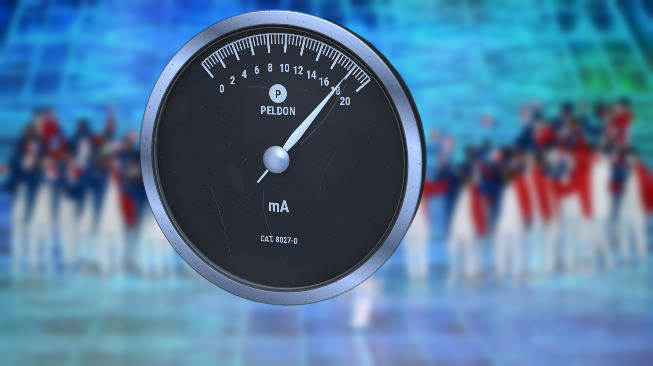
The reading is 18mA
